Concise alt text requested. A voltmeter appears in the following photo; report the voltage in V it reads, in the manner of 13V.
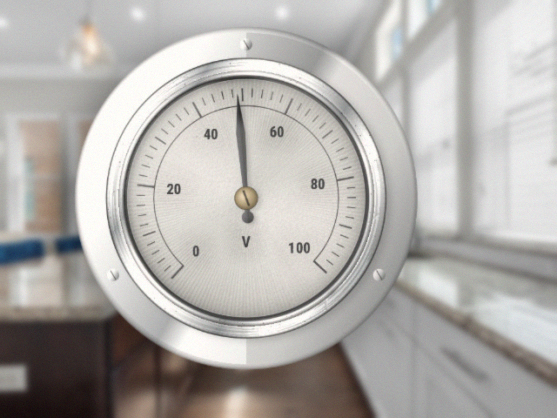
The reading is 49V
